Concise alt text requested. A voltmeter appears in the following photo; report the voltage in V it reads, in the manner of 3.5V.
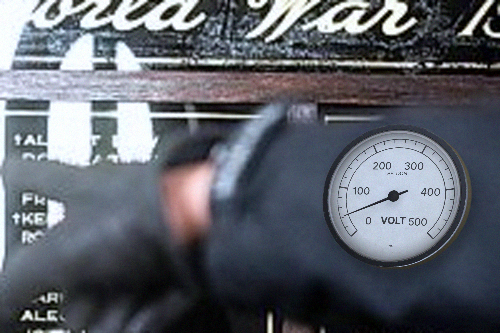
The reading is 40V
